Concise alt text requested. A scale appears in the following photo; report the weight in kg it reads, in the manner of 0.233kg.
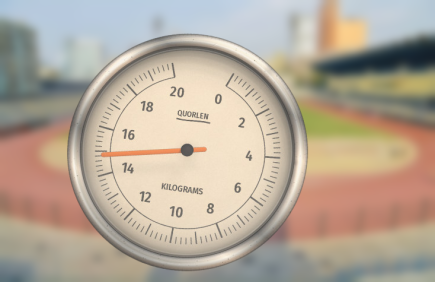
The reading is 14.8kg
